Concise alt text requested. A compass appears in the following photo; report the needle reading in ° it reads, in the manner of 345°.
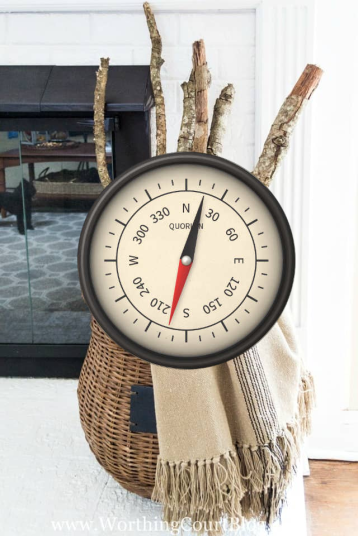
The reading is 195°
